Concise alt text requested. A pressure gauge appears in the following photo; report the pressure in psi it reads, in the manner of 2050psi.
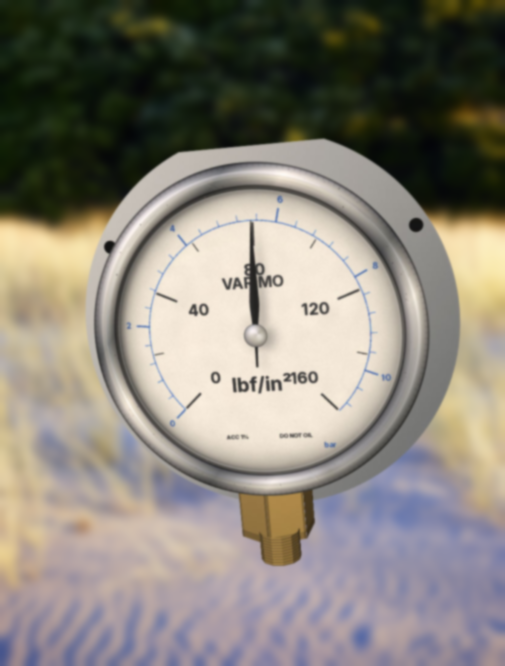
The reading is 80psi
